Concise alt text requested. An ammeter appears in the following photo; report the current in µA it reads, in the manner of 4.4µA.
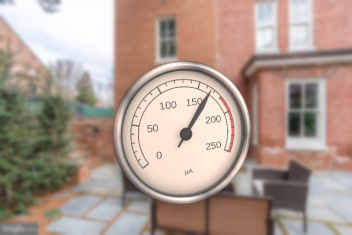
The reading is 165µA
